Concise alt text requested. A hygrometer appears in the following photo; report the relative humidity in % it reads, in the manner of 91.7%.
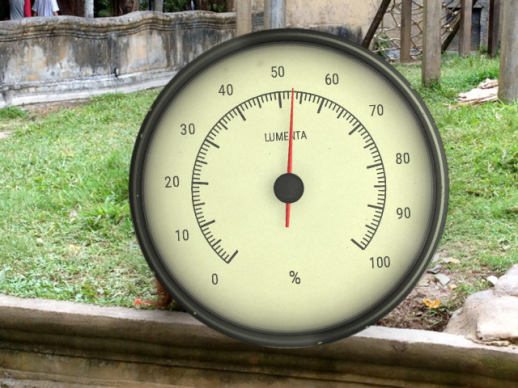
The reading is 53%
